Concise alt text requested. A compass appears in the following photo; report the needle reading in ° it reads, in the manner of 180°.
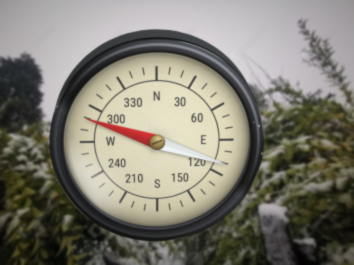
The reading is 290°
